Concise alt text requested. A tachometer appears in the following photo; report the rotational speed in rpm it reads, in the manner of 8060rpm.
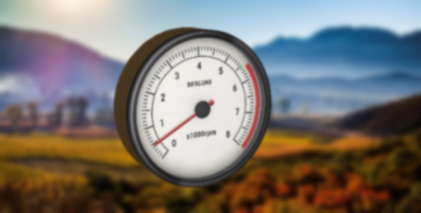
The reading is 500rpm
